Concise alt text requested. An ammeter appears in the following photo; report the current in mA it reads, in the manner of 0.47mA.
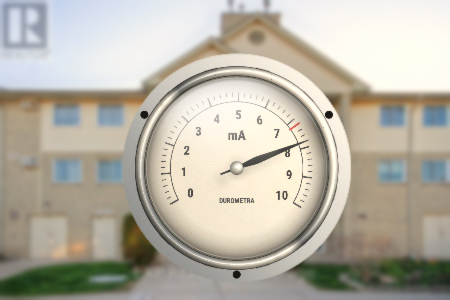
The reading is 7.8mA
